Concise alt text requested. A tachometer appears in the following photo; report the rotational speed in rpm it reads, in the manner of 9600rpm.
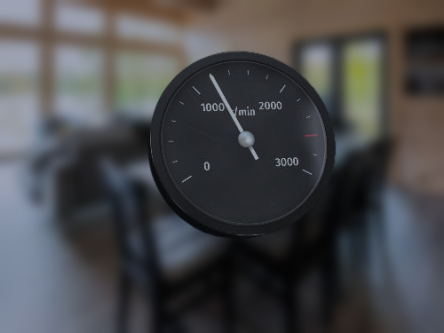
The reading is 1200rpm
